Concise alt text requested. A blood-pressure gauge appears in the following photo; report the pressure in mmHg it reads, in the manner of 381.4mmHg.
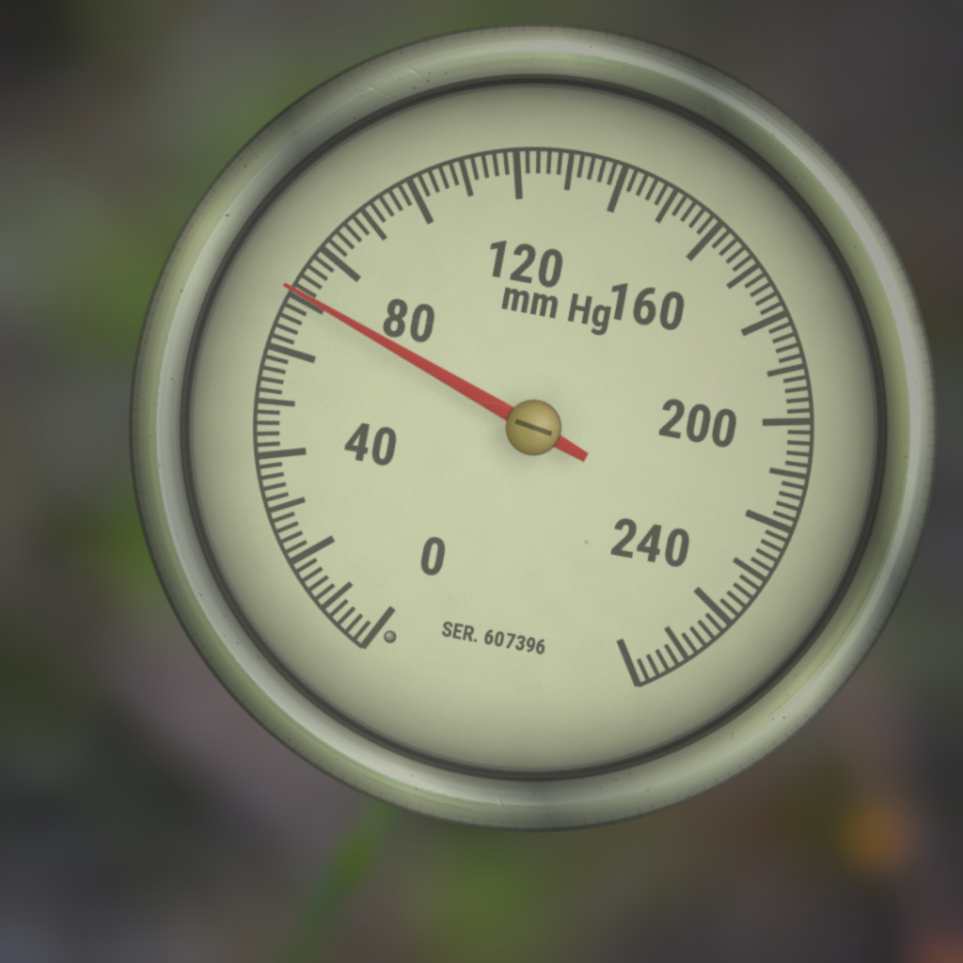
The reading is 71mmHg
